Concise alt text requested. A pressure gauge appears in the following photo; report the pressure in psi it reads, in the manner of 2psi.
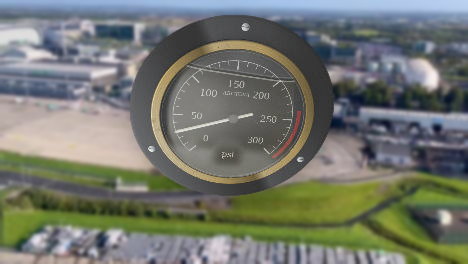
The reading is 30psi
